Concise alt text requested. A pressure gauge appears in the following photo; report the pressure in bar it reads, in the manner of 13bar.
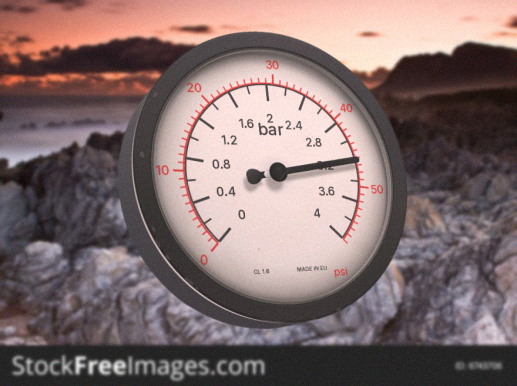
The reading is 3.2bar
